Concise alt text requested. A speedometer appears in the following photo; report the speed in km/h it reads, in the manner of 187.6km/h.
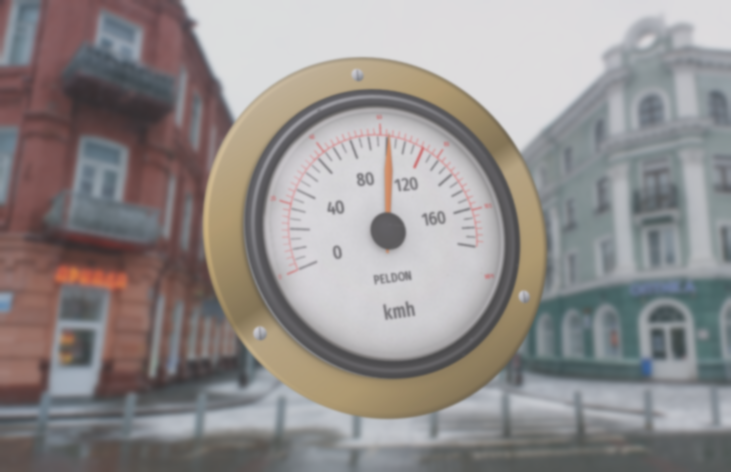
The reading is 100km/h
